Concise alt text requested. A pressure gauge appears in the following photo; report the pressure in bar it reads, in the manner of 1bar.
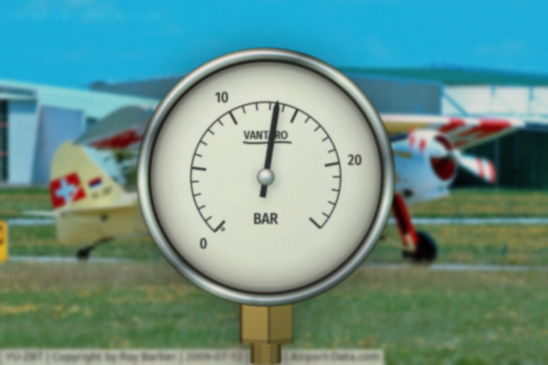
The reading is 13.5bar
